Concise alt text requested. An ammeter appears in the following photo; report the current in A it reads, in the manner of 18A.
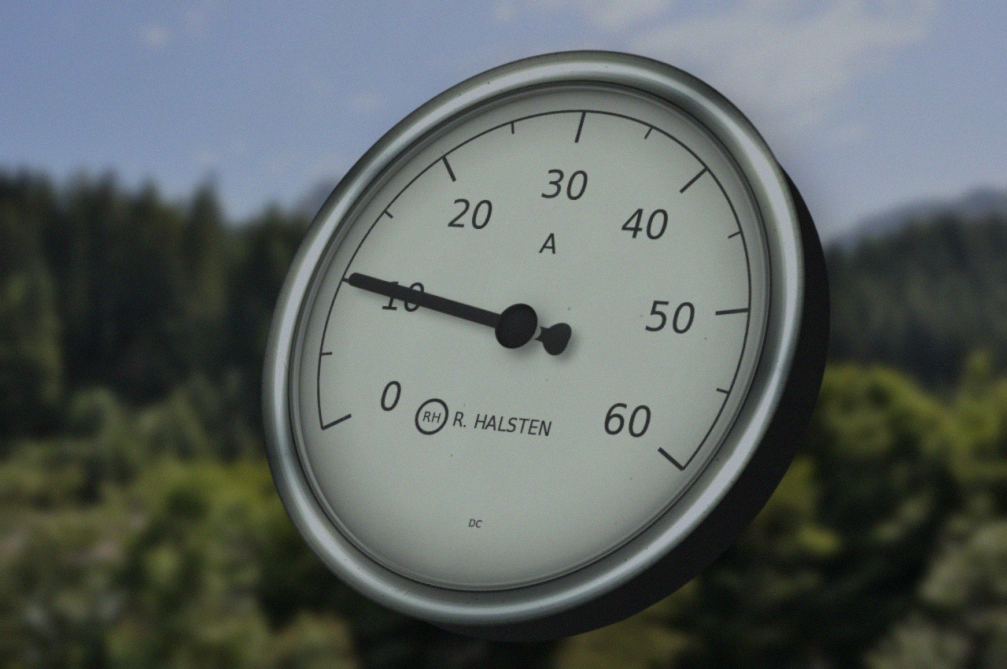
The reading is 10A
